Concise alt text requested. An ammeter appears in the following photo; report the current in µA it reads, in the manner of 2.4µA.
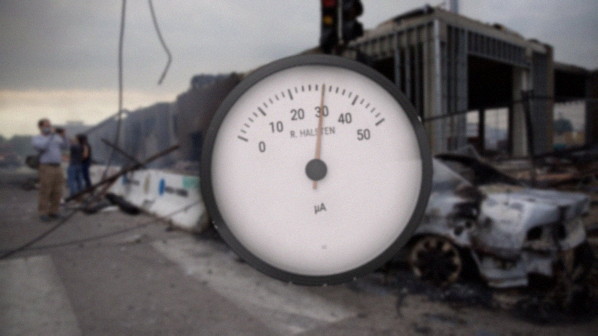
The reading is 30µA
